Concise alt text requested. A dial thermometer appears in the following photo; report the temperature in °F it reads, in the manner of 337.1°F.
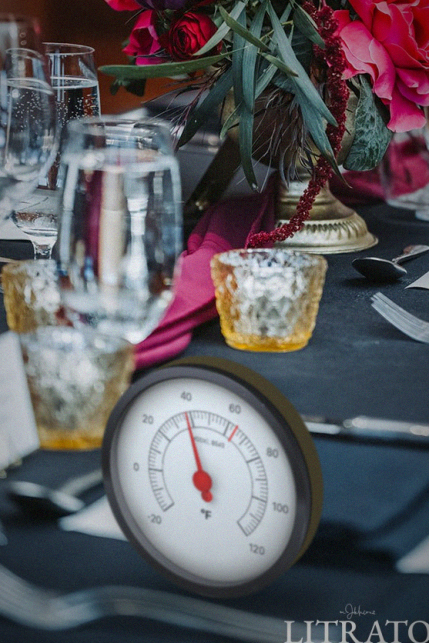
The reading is 40°F
